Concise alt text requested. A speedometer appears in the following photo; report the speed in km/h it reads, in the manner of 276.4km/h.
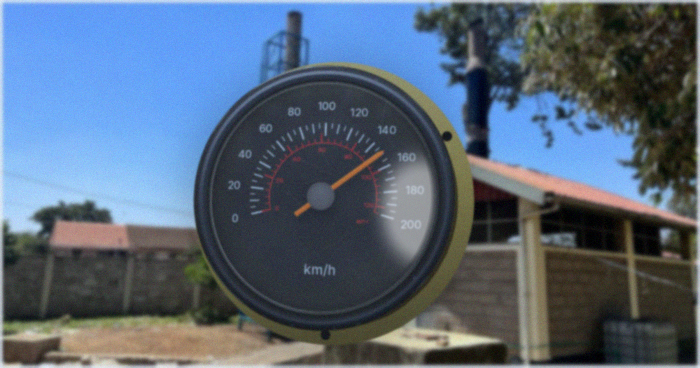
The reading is 150km/h
